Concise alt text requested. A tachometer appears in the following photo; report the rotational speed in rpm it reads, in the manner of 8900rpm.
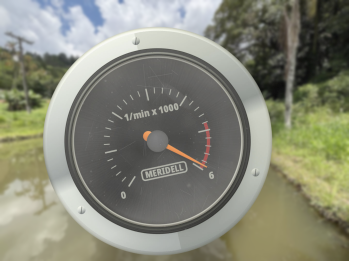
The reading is 5900rpm
